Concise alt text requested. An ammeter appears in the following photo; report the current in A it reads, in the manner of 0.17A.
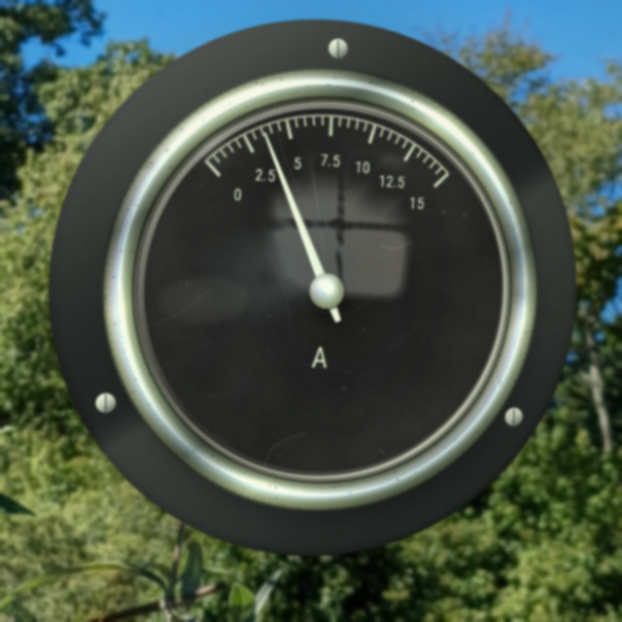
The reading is 3.5A
